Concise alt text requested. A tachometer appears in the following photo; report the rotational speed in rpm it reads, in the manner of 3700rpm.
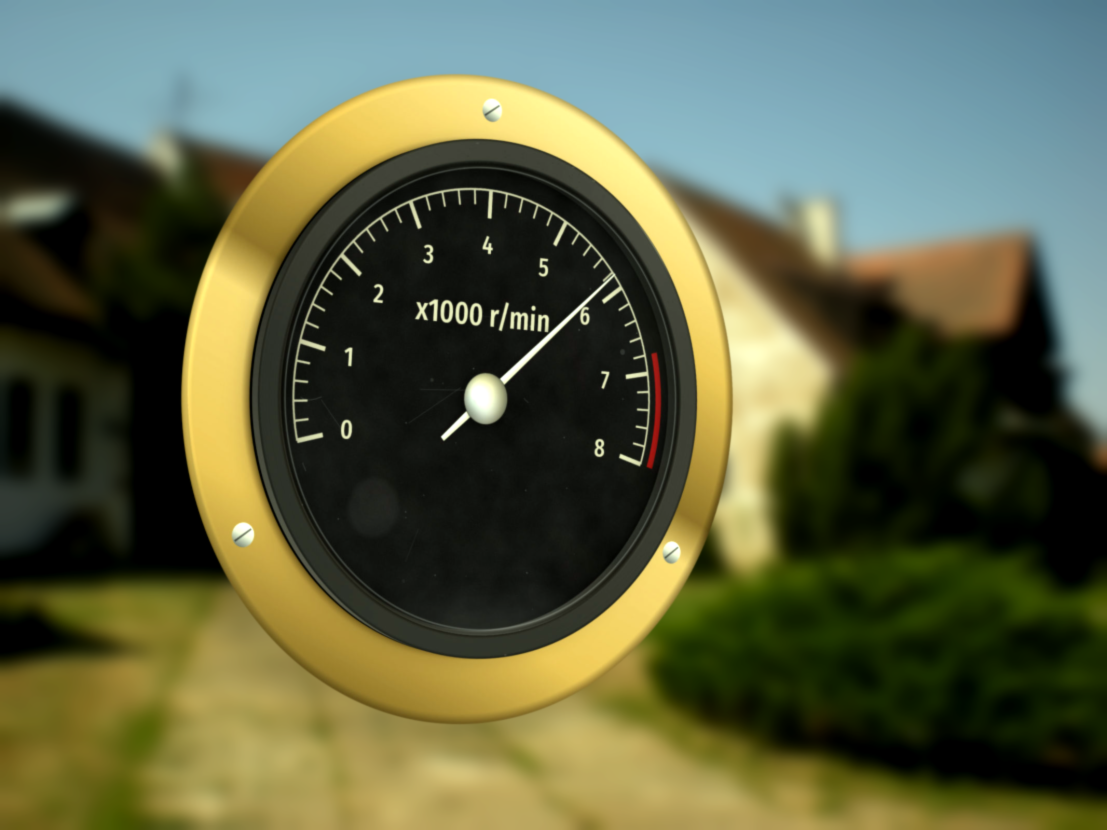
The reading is 5800rpm
